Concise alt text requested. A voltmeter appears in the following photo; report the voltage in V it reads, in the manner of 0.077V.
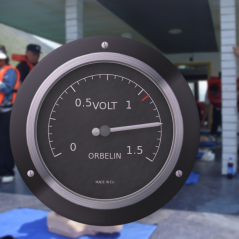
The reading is 1.25V
